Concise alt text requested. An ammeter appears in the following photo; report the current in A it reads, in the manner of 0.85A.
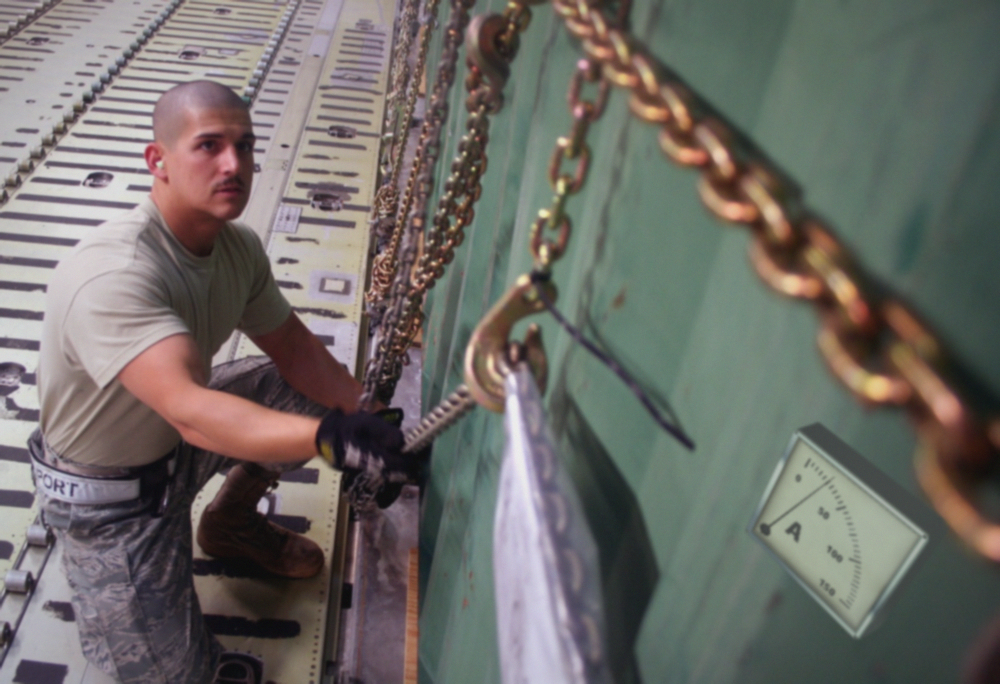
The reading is 25A
